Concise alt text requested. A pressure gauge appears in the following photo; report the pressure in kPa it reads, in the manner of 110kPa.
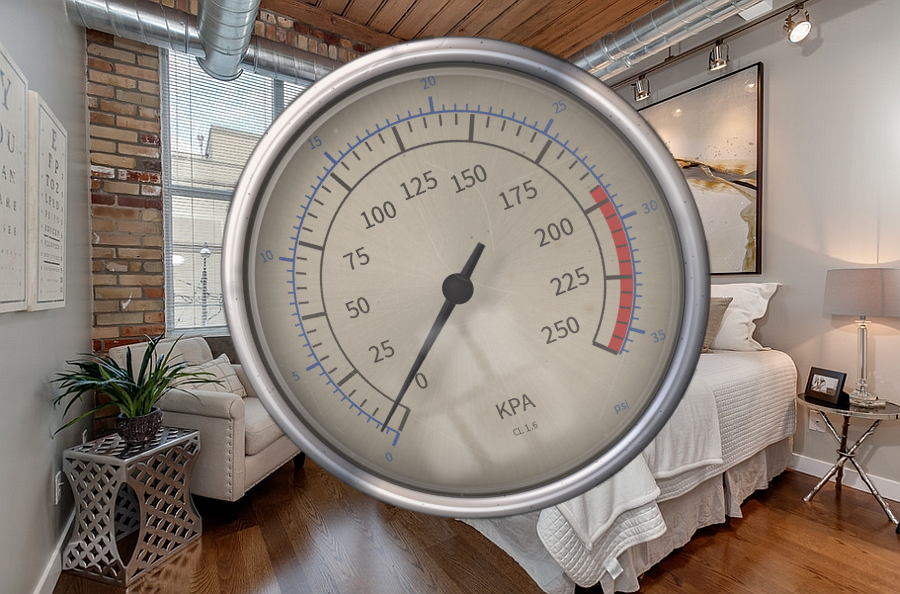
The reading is 5kPa
